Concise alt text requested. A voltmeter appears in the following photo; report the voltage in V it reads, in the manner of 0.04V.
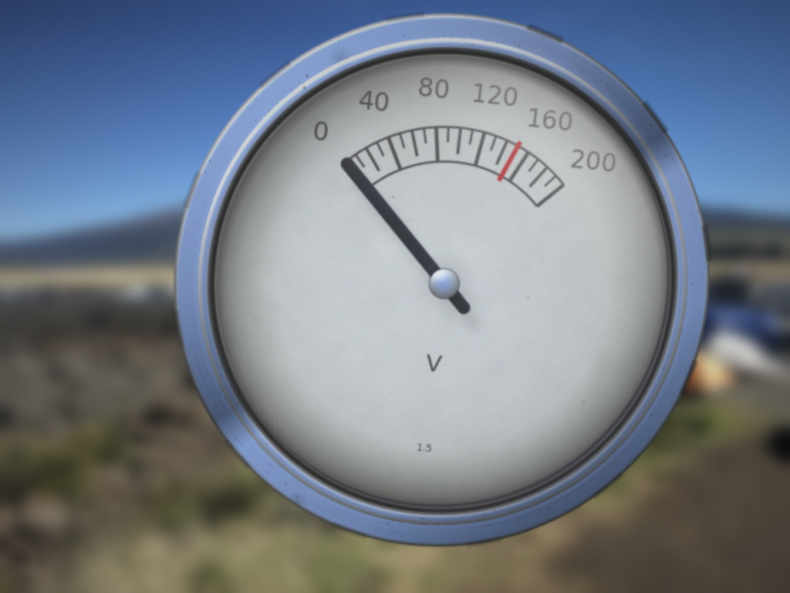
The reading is 0V
